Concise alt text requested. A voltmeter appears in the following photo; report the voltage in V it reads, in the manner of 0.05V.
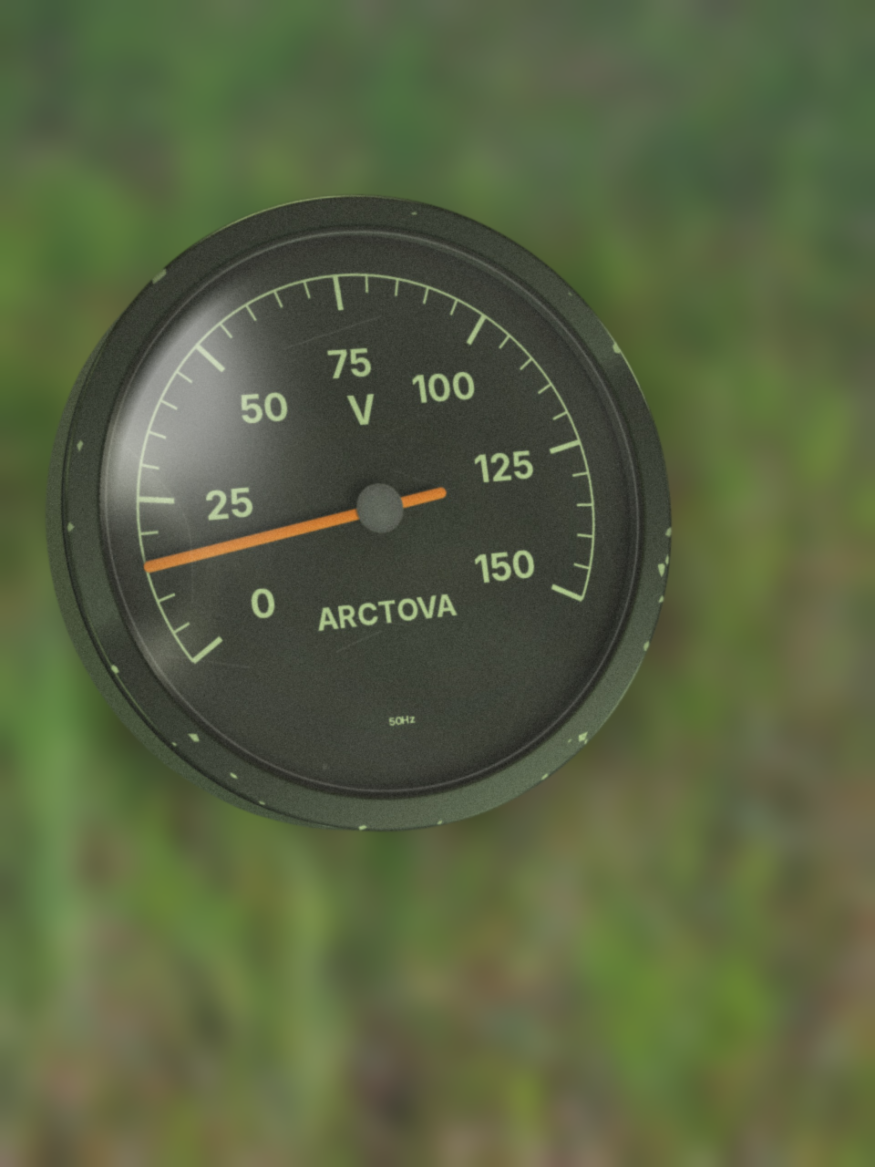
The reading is 15V
